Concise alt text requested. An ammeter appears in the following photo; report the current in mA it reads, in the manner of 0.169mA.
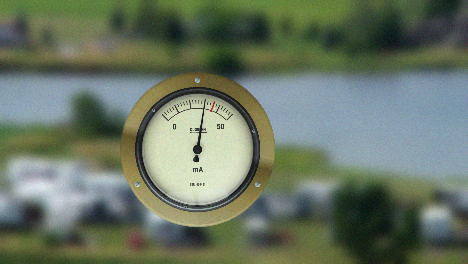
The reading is 30mA
